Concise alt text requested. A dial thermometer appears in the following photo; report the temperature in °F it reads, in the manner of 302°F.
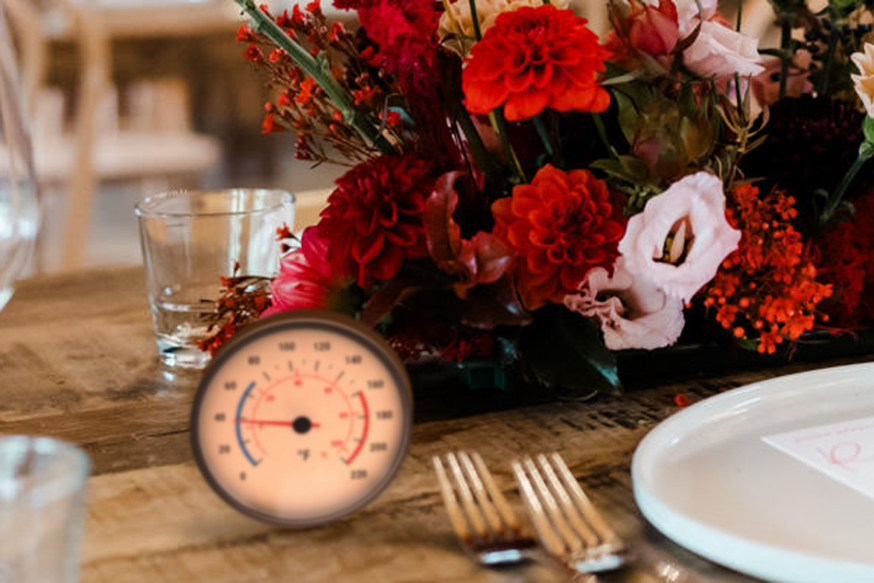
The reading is 40°F
